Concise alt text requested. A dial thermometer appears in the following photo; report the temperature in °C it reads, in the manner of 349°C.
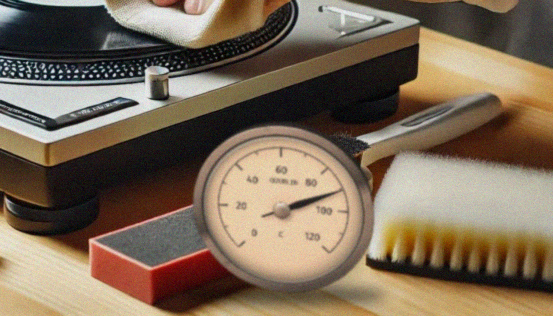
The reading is 90°C
